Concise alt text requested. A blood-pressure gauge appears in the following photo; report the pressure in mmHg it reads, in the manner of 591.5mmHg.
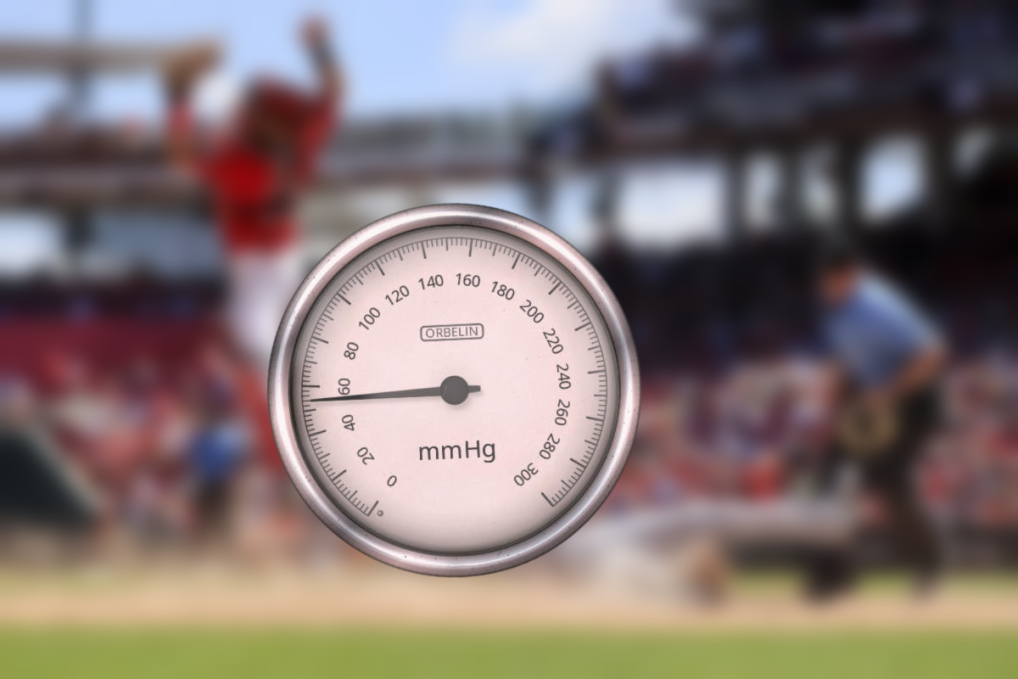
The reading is 54mmHg
